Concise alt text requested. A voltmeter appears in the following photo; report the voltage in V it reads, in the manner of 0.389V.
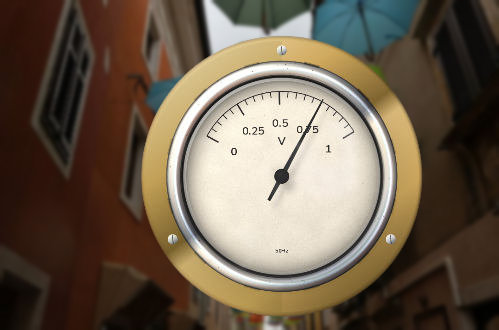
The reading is 0.75V
